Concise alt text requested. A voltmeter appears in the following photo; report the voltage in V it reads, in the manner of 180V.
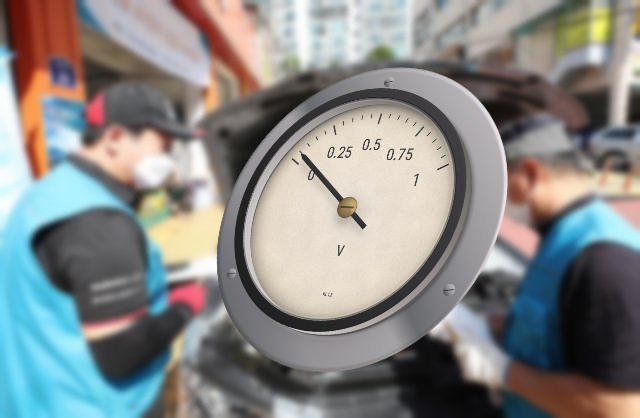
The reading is 0.05V
